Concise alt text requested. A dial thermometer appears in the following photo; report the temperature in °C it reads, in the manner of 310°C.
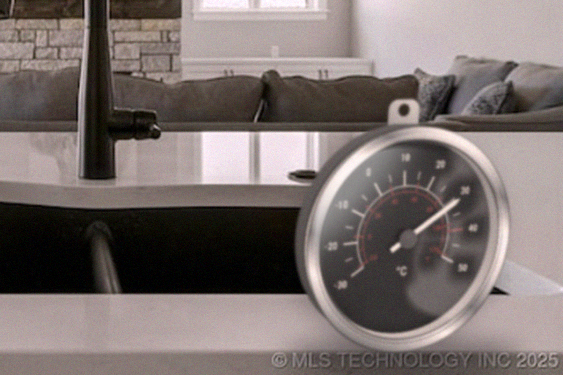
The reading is 30°C
